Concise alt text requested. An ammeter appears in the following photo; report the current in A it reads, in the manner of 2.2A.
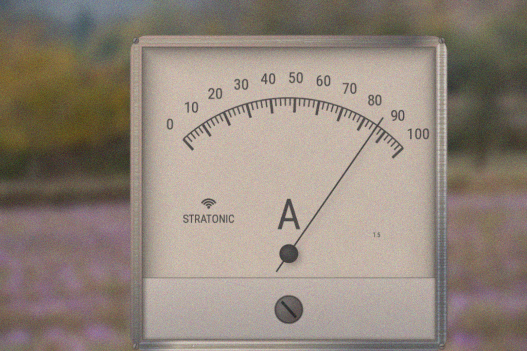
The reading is 86A
